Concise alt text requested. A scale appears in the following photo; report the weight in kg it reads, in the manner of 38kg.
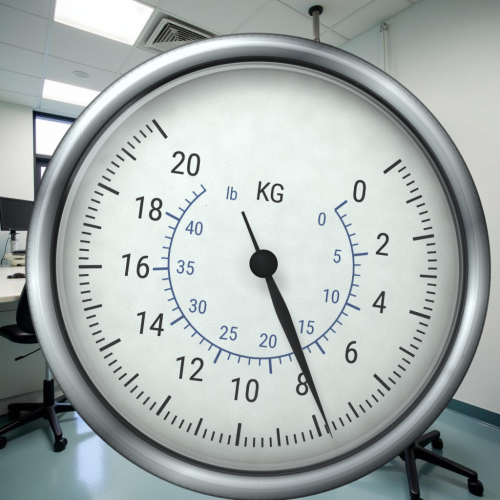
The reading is 7.8kg
